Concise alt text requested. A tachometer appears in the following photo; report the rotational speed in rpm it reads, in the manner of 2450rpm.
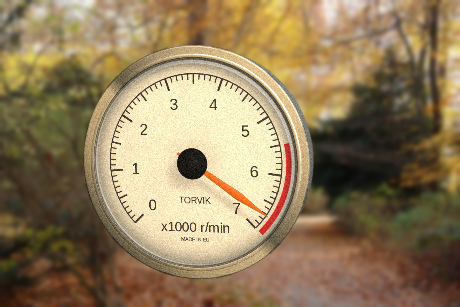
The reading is 6700rpm
